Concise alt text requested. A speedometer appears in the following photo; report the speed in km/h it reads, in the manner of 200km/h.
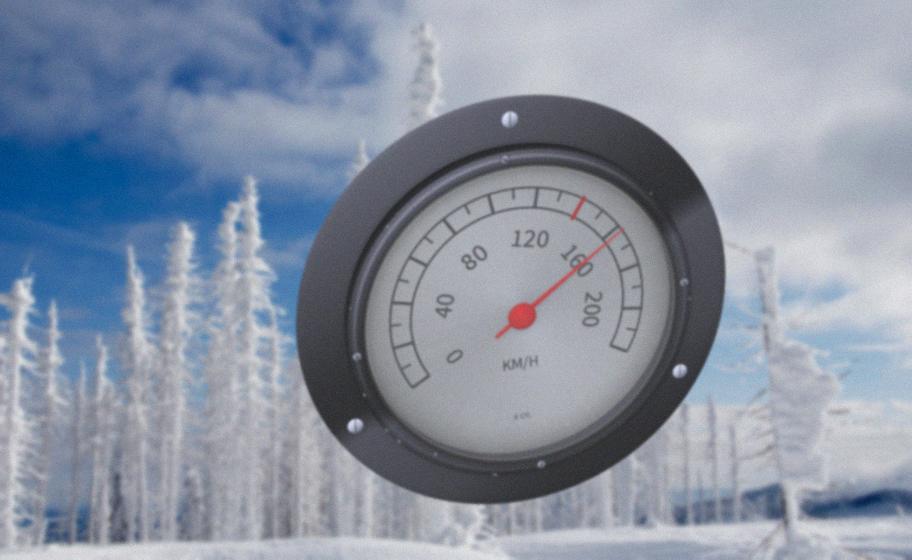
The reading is 160km/h
